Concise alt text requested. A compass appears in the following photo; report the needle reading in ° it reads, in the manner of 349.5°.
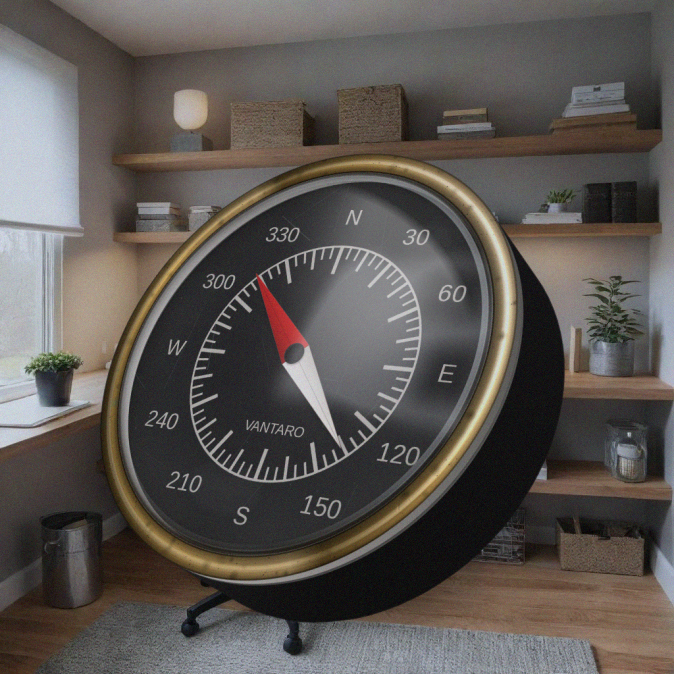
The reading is 315°
